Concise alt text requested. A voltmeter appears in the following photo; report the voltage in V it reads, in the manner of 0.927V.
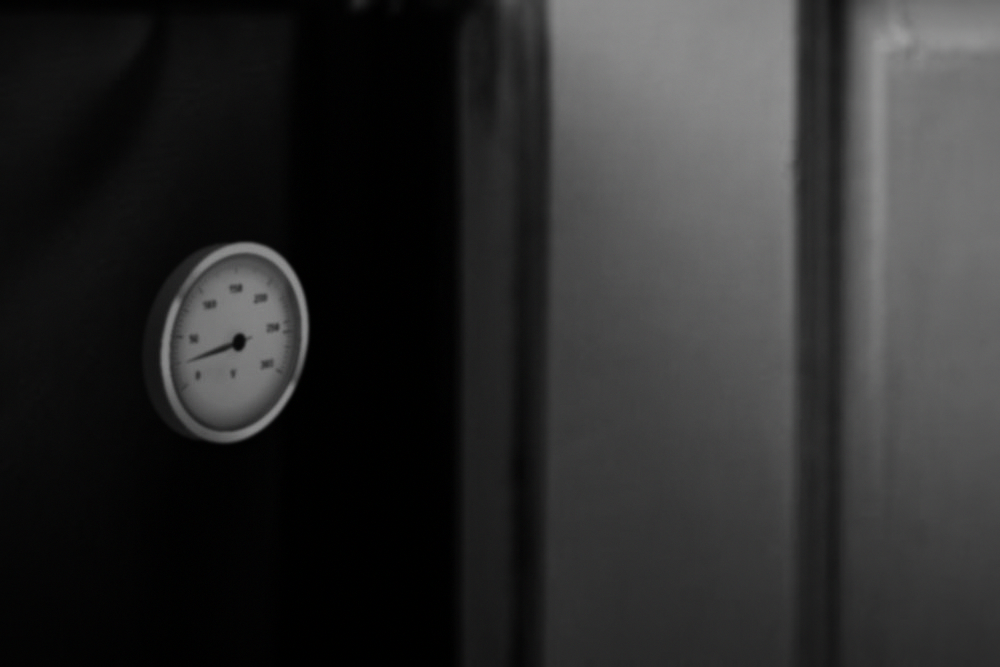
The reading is 25V
